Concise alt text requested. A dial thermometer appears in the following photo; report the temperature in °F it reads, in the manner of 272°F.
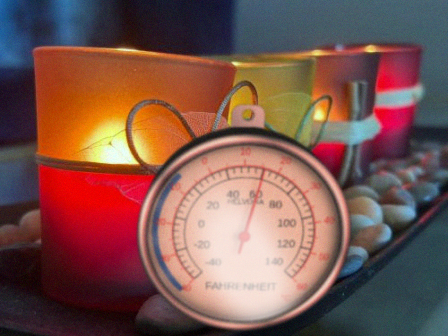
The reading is 60°F
